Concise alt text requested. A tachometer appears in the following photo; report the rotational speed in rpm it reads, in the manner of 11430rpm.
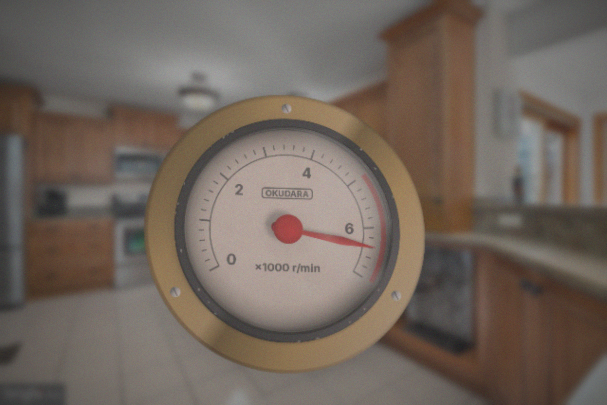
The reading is 6400rpm
